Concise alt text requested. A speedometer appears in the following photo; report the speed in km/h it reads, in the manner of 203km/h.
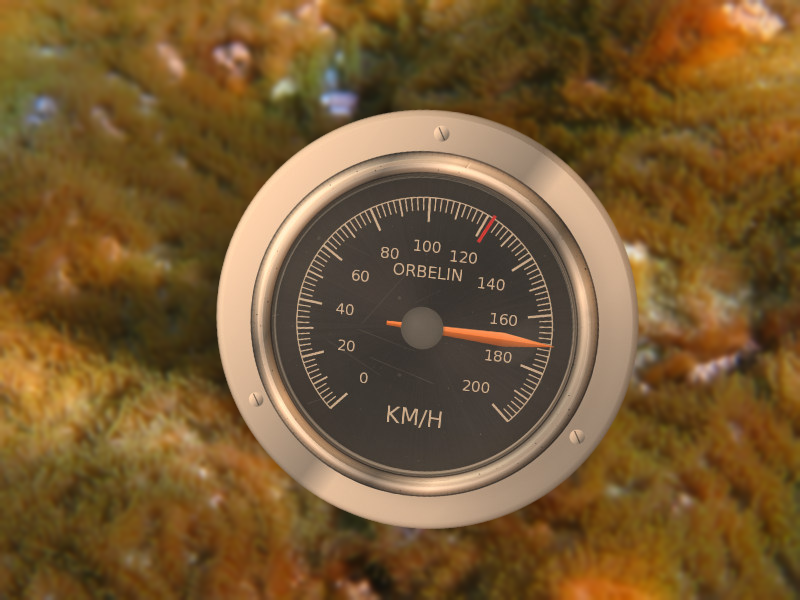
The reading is 170km/h
